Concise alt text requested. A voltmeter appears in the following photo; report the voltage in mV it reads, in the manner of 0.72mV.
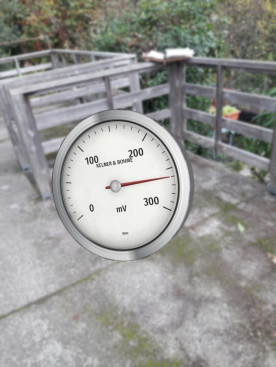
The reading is 260mV
